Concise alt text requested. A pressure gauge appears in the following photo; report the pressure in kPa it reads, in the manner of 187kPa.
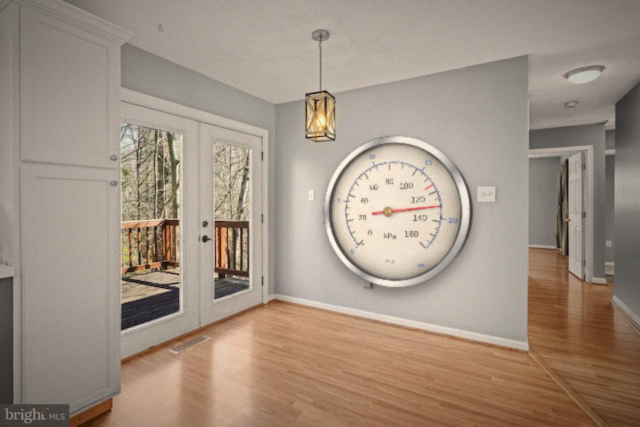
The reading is 130kPa
